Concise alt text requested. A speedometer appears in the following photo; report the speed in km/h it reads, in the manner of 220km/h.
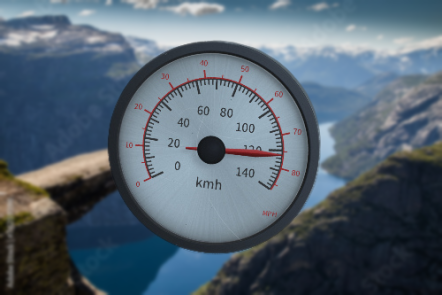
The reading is 122km/h
